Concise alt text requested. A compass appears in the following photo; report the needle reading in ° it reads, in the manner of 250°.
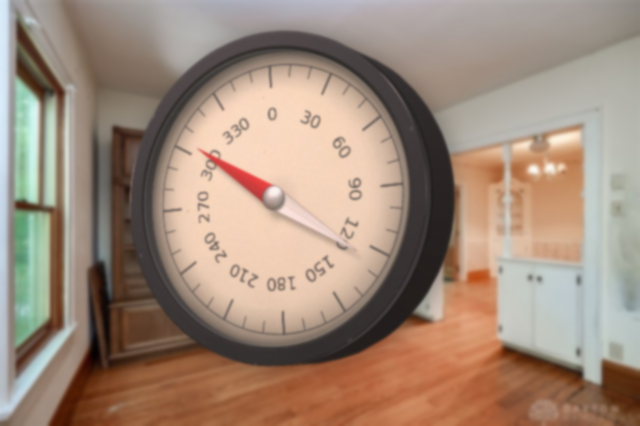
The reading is 305°
